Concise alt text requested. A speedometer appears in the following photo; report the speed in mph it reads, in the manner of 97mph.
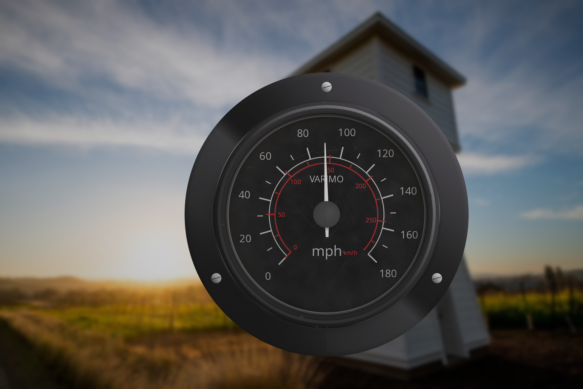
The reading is 90mph
